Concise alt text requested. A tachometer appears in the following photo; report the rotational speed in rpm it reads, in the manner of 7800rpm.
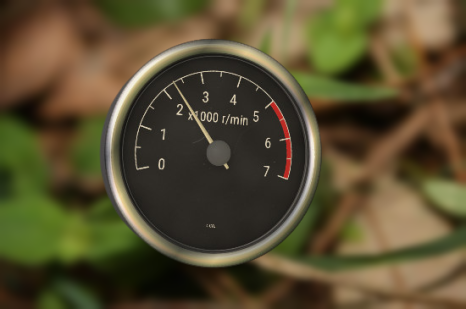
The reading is 2250rpm
